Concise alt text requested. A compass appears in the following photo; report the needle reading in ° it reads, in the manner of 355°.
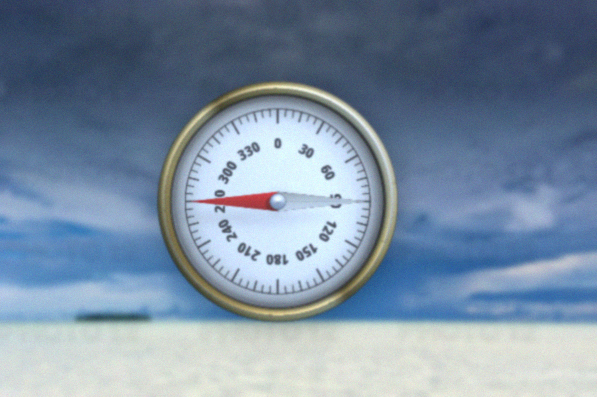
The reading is 270°
